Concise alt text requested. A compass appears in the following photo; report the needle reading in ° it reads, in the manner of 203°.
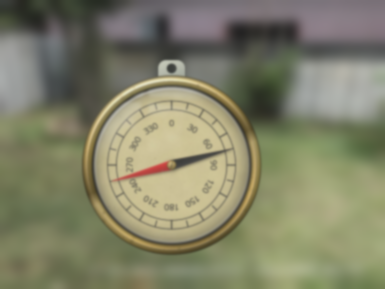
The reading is 255°
